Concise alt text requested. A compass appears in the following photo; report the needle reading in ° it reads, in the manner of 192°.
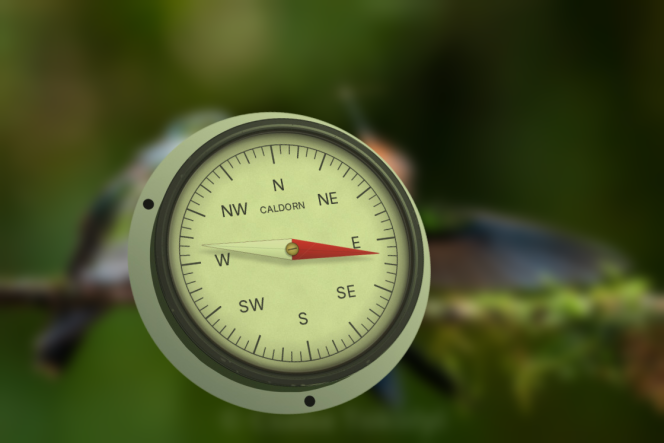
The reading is 100°
